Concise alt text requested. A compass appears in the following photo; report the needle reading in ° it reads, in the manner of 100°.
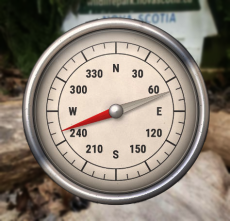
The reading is 250°
